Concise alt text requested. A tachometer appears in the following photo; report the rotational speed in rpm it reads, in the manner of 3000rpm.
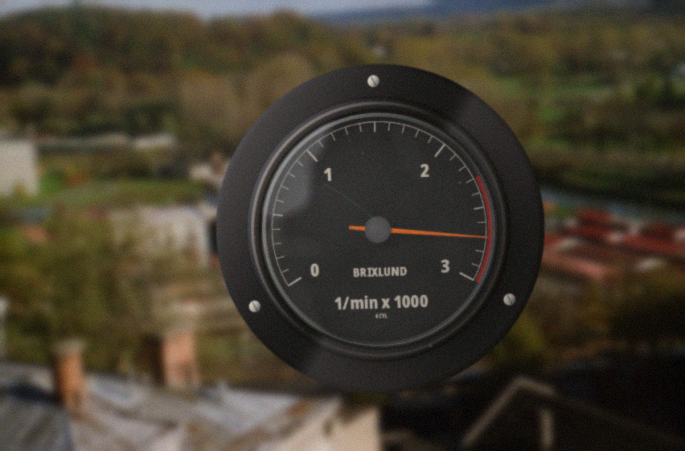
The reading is 2700rpm
